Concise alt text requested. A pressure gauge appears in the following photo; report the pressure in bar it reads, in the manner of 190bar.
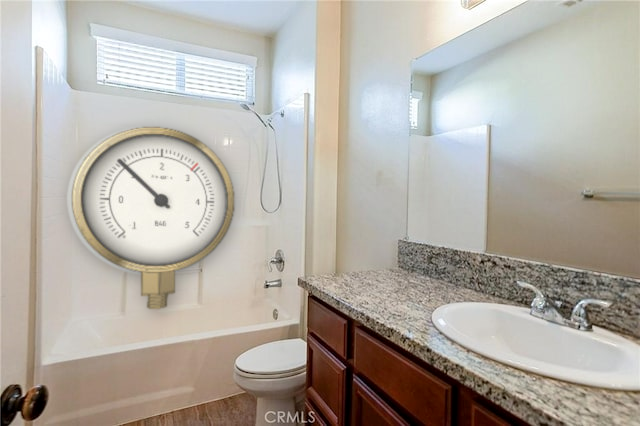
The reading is 1bar
